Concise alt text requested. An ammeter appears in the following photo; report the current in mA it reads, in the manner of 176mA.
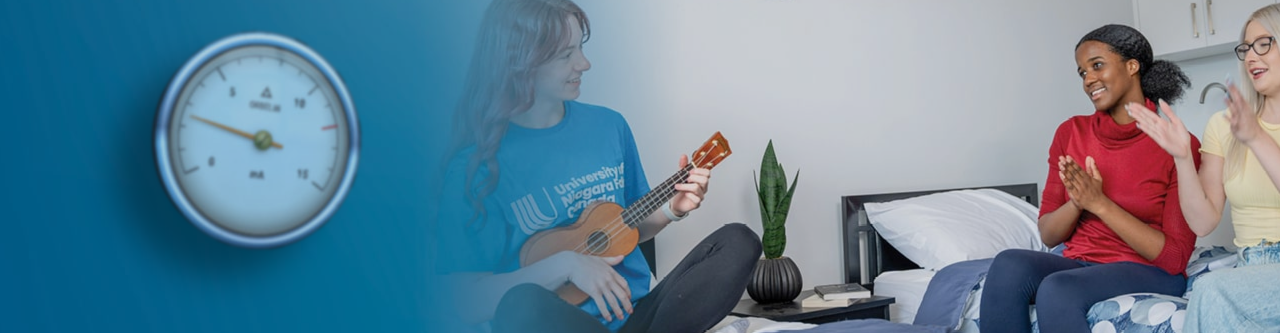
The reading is 2.5mA
